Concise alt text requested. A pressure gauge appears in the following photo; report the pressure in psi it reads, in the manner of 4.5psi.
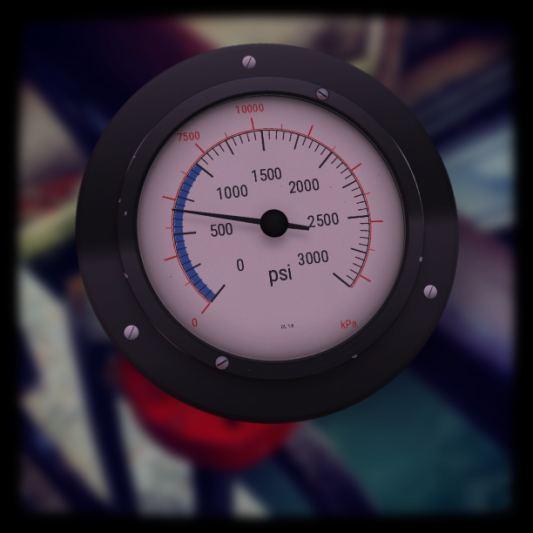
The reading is 650psi
